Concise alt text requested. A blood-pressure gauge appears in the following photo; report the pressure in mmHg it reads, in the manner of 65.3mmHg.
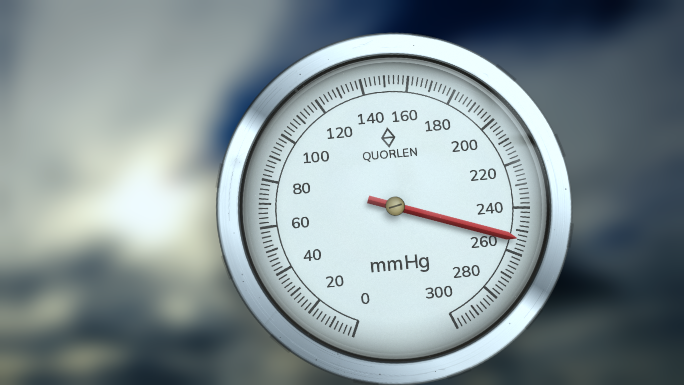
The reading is 254mmHg
